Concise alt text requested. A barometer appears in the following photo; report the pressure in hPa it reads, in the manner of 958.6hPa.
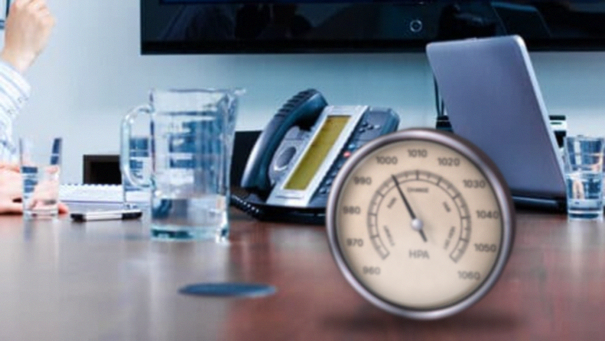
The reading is 1000hPa
